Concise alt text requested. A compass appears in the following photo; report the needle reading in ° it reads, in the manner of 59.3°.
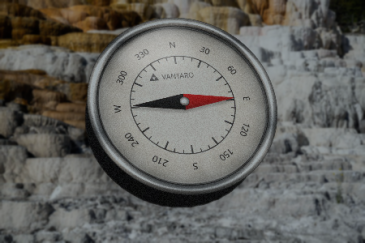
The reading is 90°
